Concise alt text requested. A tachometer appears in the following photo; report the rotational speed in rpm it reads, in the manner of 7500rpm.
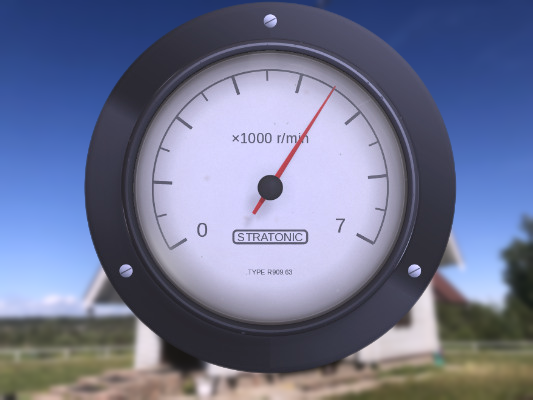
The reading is 4500rpm
